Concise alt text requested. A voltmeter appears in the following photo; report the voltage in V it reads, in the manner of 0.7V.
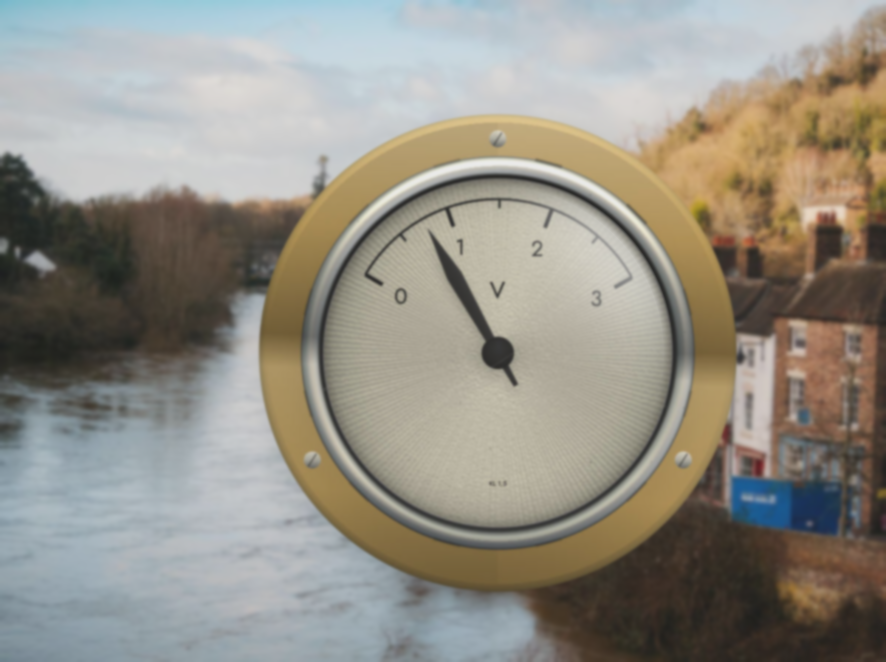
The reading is 0.75V
